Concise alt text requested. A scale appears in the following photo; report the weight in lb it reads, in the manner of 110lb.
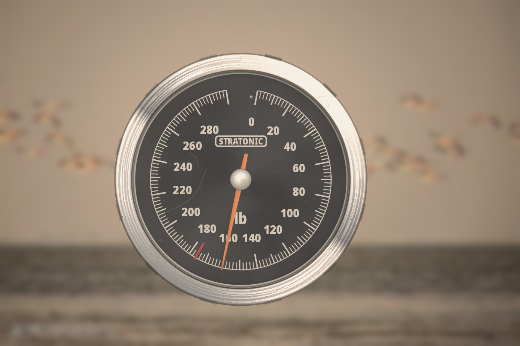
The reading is 160lb
